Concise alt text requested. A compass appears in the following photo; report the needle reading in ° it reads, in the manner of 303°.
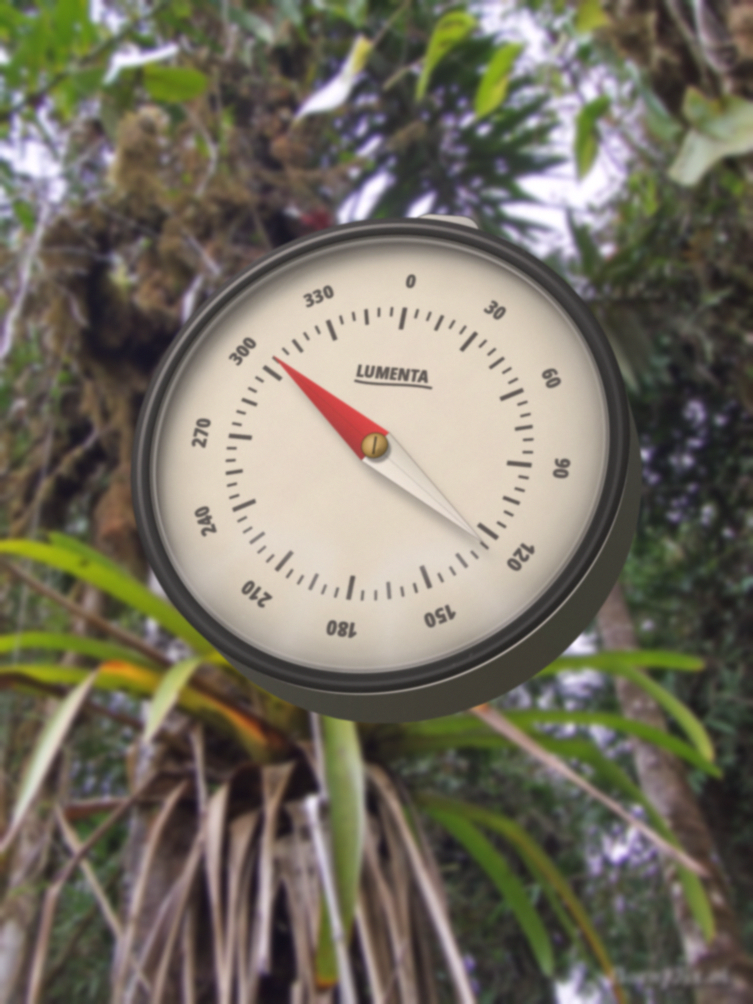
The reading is 305°
